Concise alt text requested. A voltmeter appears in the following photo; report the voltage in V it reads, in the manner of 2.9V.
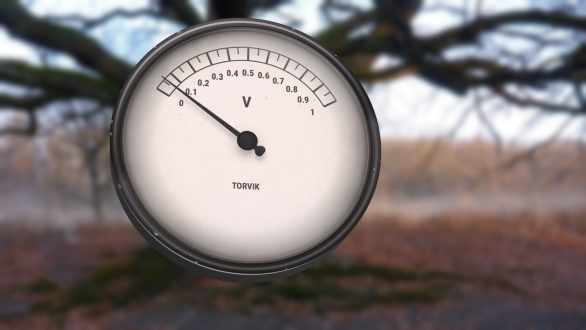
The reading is 0.05V
